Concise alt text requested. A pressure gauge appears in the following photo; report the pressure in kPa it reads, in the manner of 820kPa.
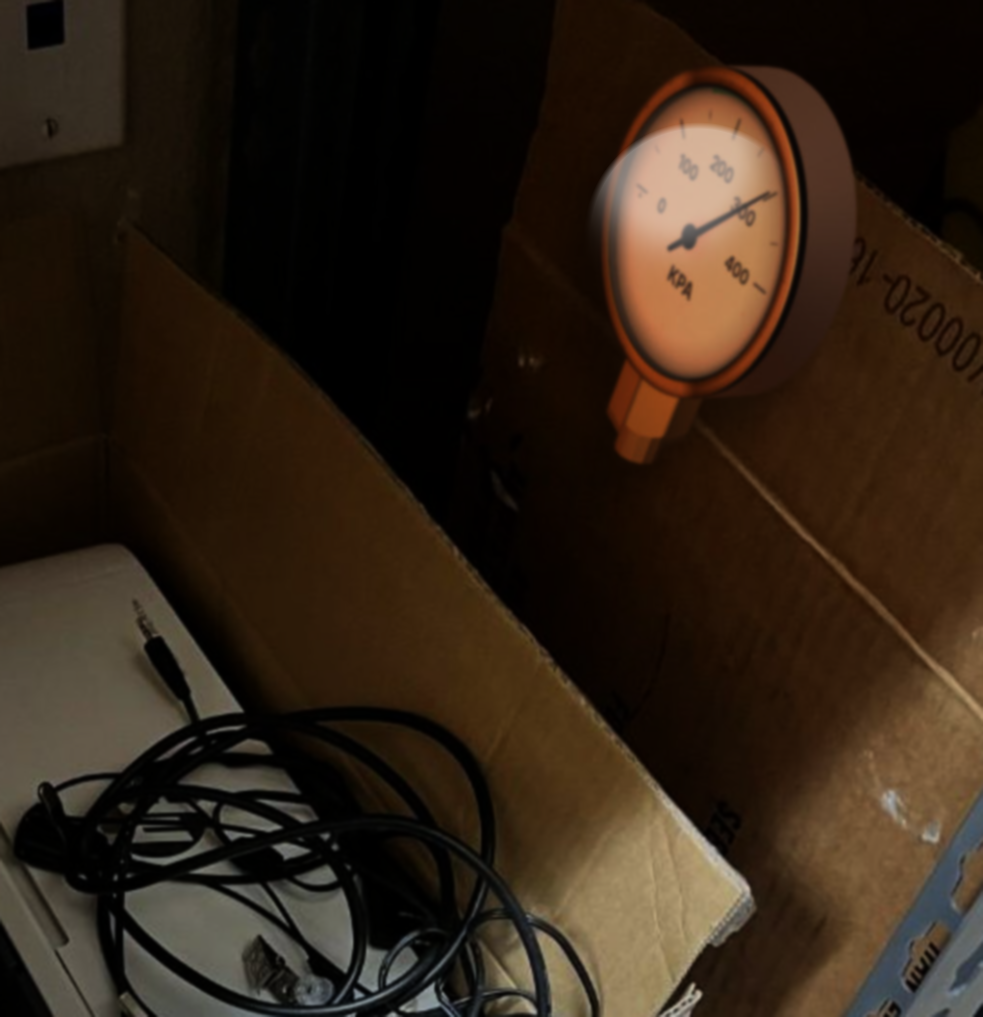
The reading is 300kPa
